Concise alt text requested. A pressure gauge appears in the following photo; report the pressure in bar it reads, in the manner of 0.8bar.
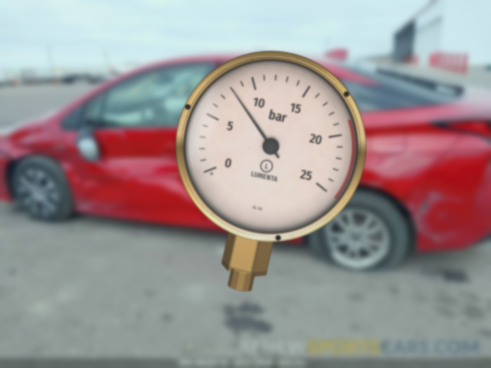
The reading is 8bar
